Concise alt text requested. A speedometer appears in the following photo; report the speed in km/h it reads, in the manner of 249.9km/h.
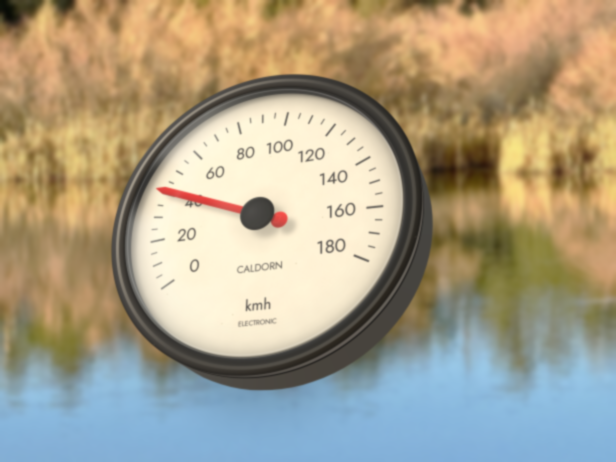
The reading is 40km/h
